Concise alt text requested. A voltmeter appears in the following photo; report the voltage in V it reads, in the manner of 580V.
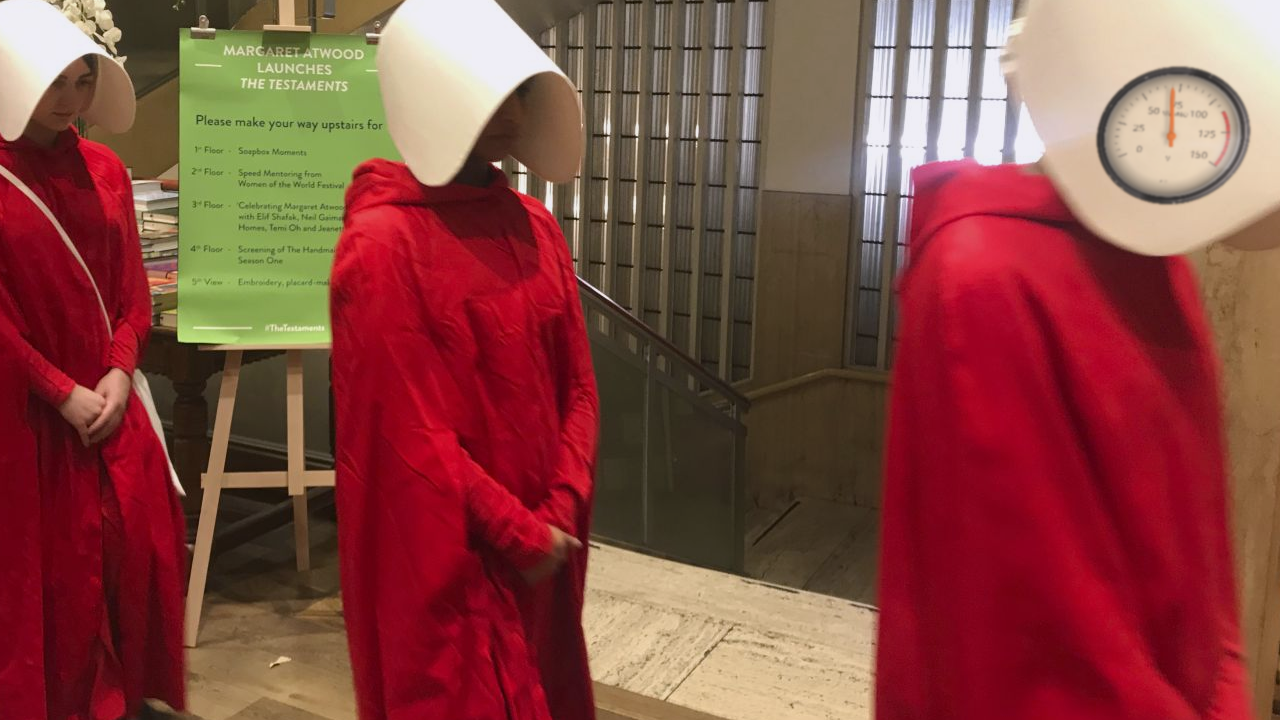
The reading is 70V
